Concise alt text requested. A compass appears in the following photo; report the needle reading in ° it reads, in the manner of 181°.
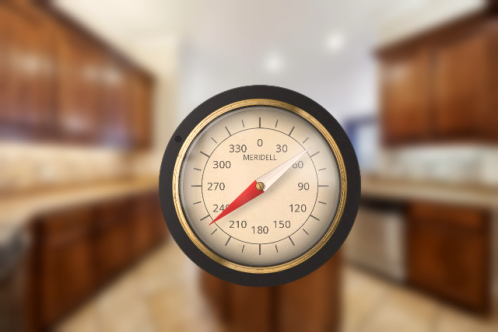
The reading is 232.5°
